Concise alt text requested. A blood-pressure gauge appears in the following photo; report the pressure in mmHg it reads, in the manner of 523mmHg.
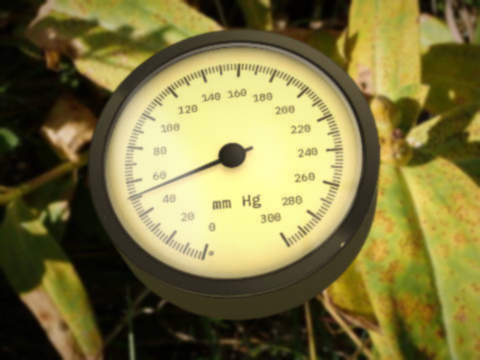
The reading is 50mmHg
